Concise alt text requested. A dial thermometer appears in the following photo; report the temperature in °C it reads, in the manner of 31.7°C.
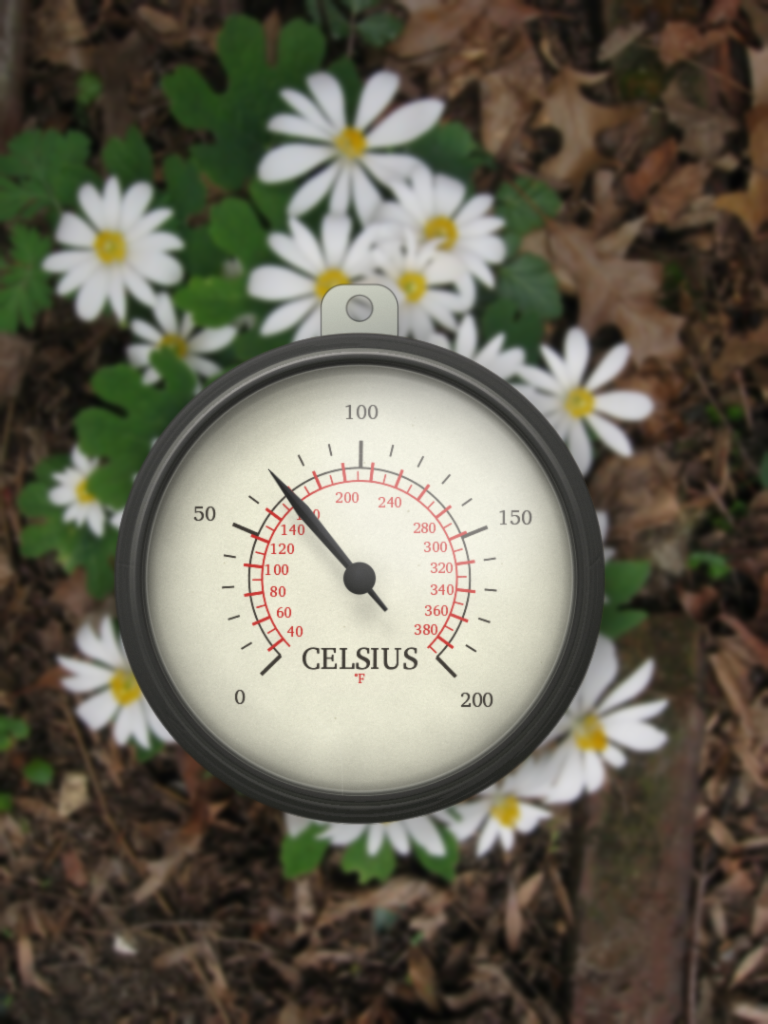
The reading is 70°C
